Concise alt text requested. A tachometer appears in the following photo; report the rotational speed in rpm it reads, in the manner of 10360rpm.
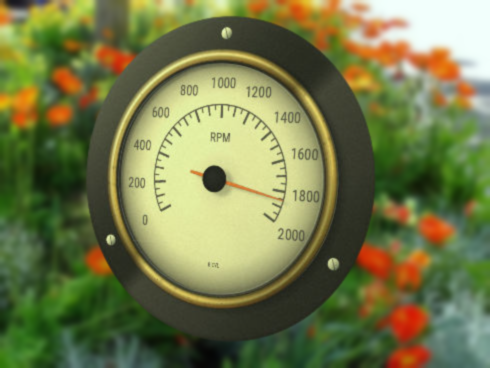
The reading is 1850rpm
